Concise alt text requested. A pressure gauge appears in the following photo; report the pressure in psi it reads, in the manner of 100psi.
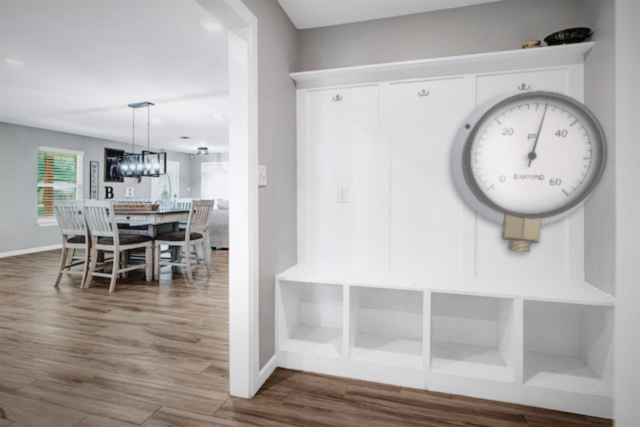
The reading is 32psi
